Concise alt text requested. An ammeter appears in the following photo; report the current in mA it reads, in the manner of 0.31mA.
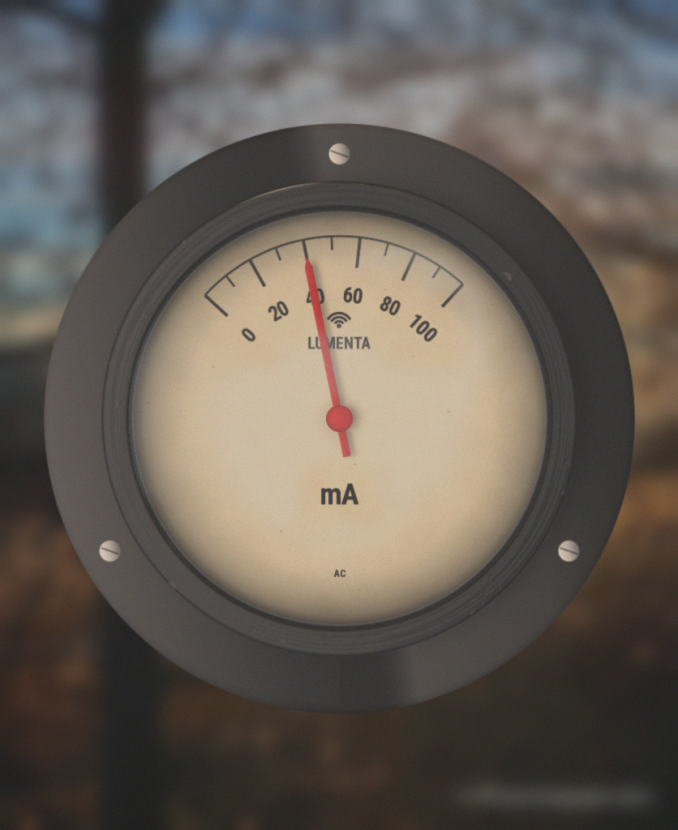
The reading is 40mA
